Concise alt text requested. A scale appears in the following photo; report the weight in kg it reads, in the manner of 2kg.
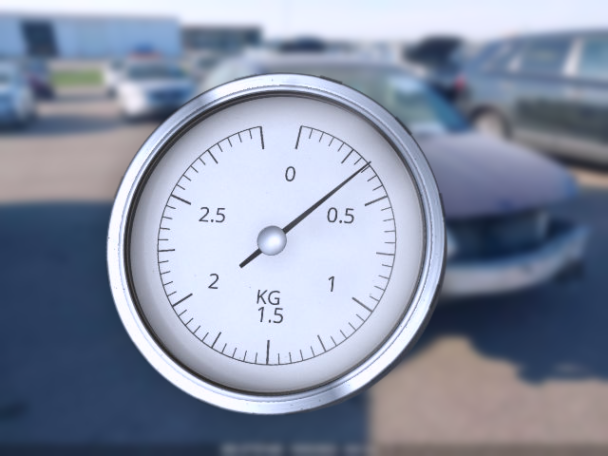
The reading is 0.35kg
